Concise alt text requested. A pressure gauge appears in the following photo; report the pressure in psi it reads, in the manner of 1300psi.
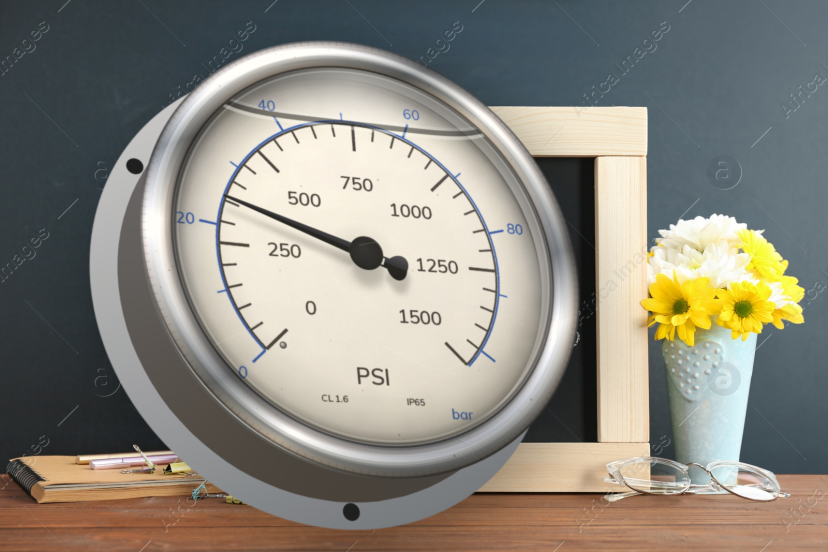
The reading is 350psi
